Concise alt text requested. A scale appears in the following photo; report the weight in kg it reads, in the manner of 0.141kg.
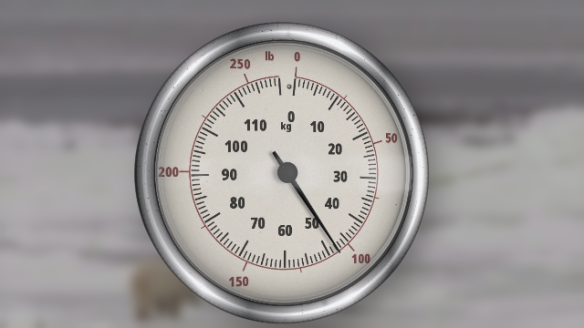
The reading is 48kg
